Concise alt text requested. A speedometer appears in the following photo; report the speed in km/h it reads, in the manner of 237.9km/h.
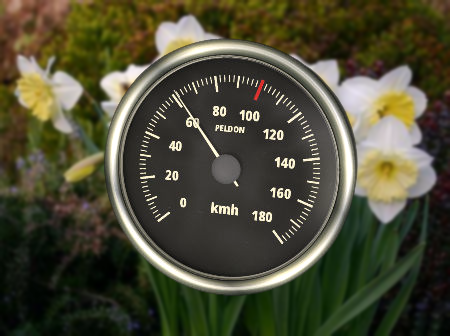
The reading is 62km/h
